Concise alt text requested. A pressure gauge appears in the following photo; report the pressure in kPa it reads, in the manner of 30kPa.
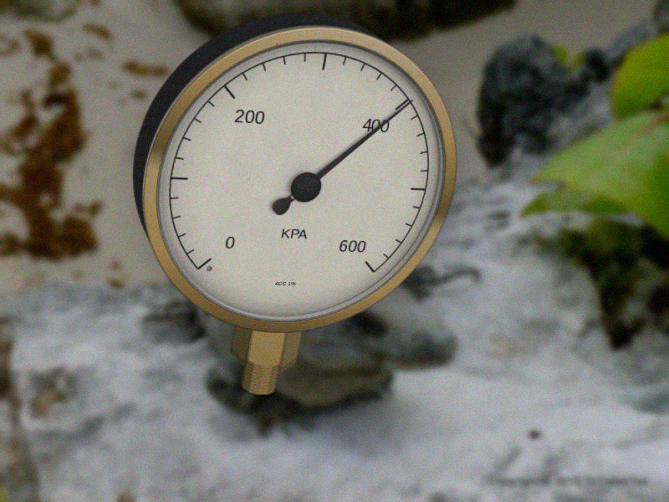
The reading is 400kPa
